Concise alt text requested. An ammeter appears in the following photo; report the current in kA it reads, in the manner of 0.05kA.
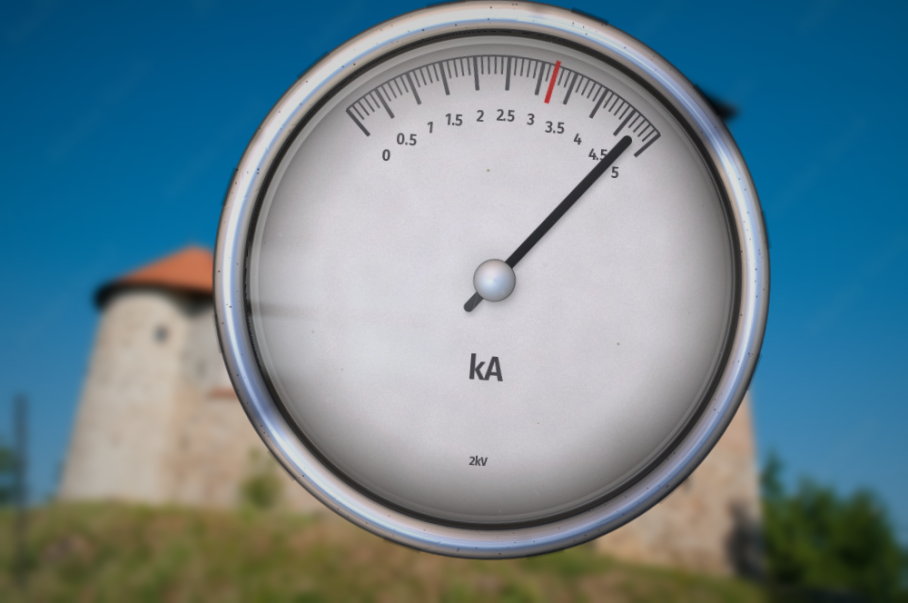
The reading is 4.7kA
